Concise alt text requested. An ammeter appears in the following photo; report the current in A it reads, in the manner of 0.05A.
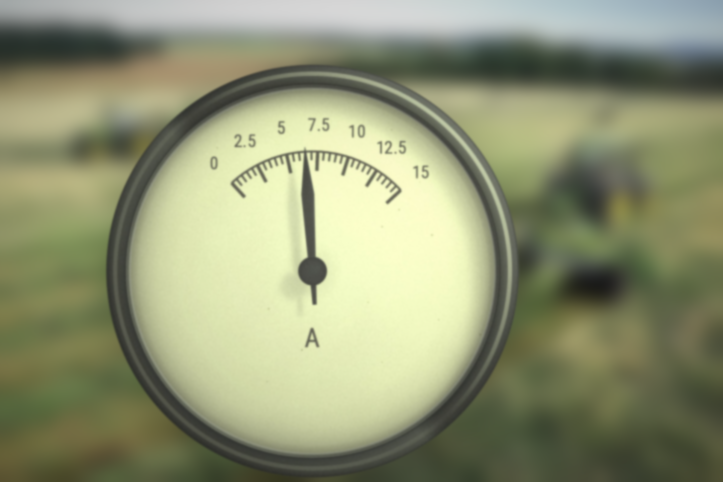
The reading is 6.5A
